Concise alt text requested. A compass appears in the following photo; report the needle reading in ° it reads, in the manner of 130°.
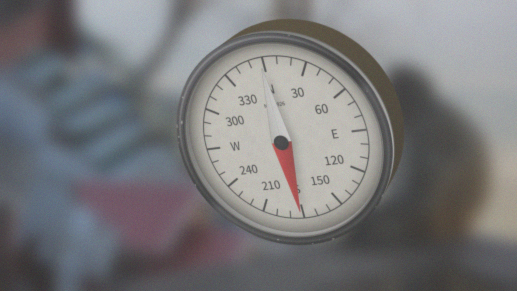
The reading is 180°
